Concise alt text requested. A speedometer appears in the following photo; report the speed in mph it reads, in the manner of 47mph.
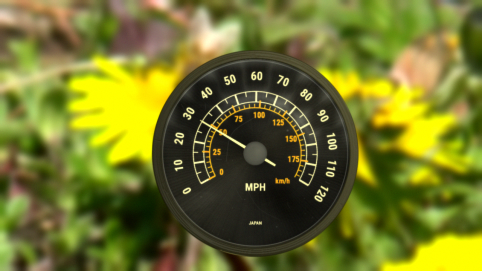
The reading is 30mph
